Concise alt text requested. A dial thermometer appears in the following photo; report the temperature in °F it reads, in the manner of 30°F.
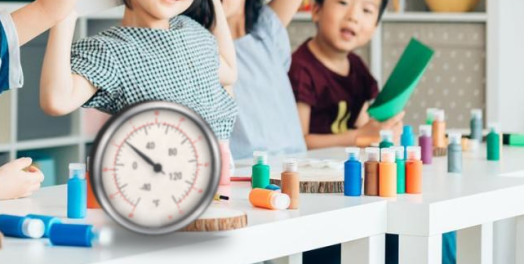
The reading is 20°F
